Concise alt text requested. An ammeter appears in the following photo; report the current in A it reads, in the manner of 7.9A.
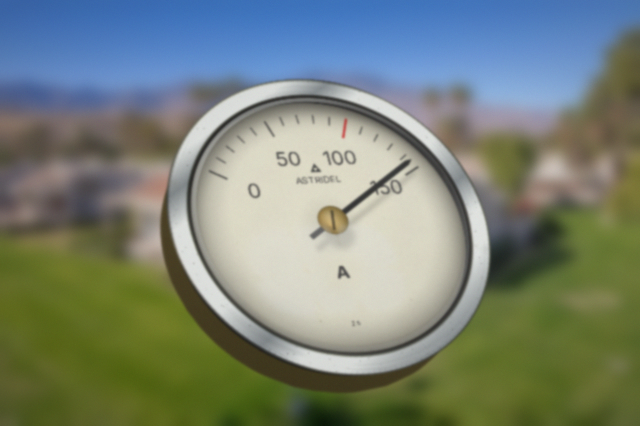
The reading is 145A
